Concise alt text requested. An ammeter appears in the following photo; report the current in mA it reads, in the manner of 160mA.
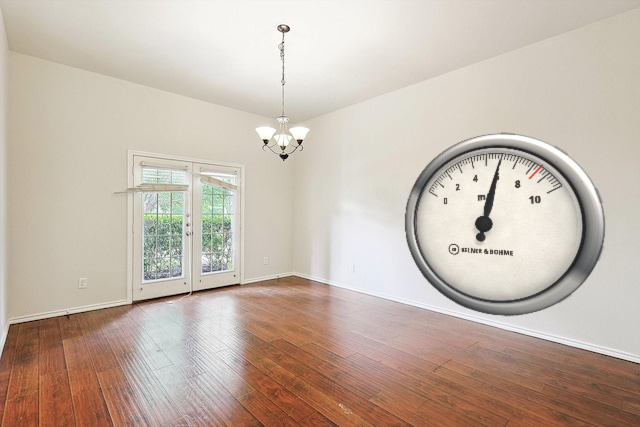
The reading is 6mA
